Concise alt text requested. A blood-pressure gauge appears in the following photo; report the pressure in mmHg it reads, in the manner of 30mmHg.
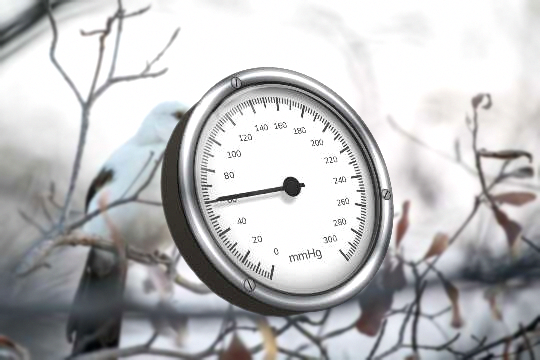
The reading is 60mmHg
